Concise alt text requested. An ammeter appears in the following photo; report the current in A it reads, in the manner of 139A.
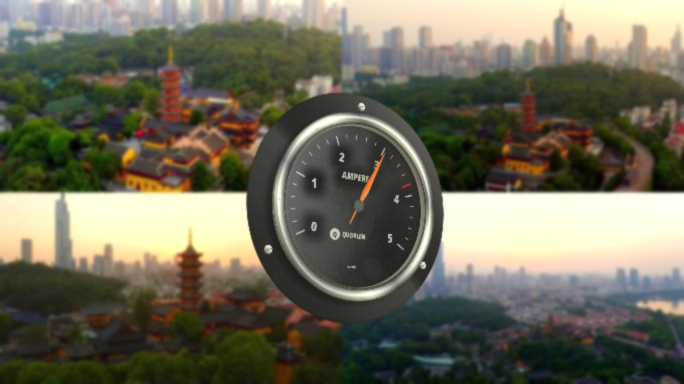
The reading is 3A
